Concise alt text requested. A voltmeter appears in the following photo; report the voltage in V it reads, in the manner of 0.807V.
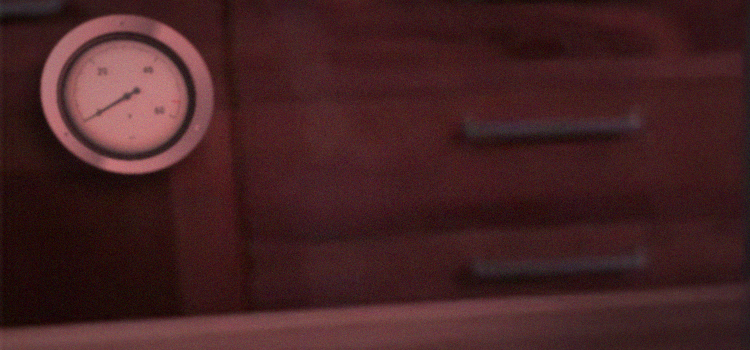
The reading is 0V
